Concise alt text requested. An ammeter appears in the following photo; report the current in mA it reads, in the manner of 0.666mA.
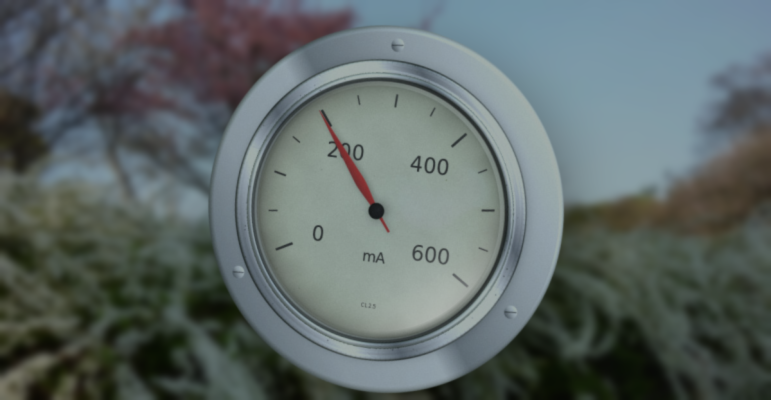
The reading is 200mA
